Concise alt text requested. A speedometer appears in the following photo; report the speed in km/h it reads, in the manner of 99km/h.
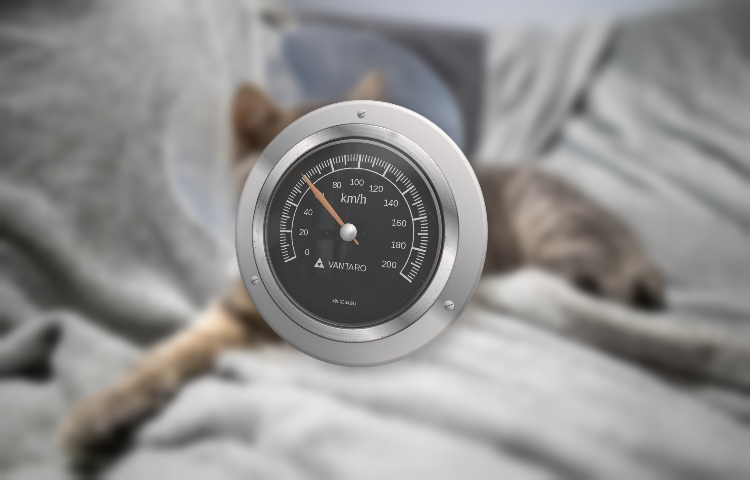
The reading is 60km/h
